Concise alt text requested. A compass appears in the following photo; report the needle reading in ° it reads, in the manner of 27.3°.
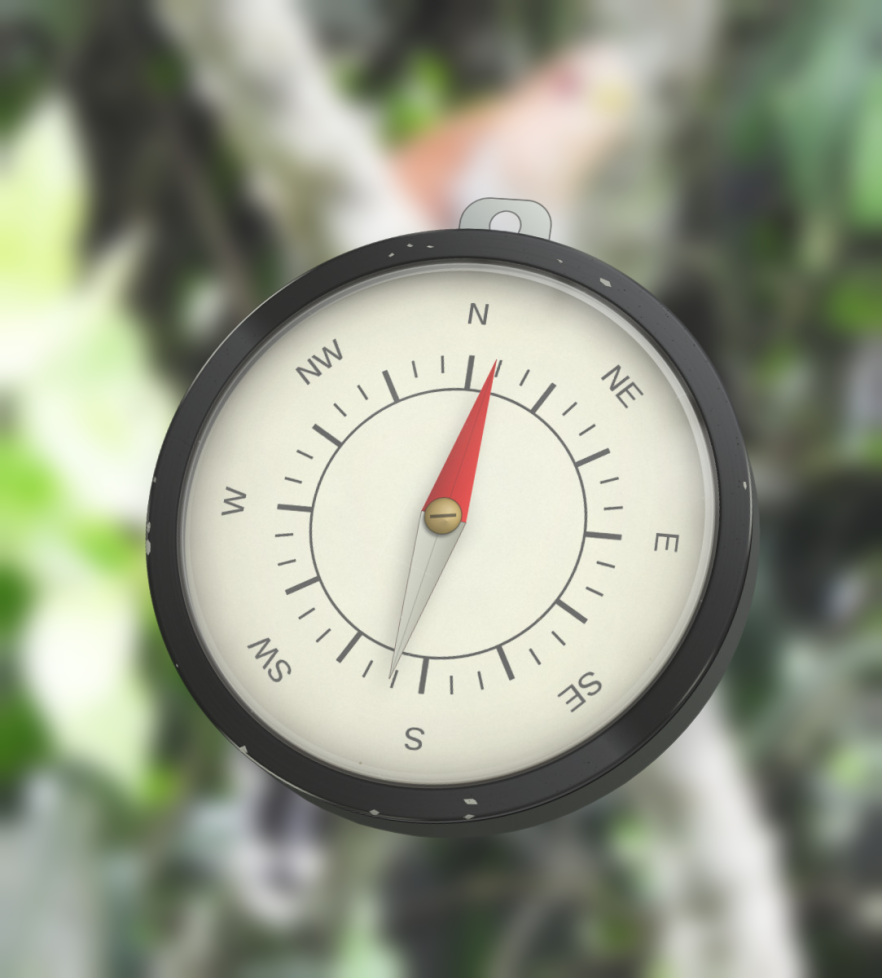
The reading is 10°
